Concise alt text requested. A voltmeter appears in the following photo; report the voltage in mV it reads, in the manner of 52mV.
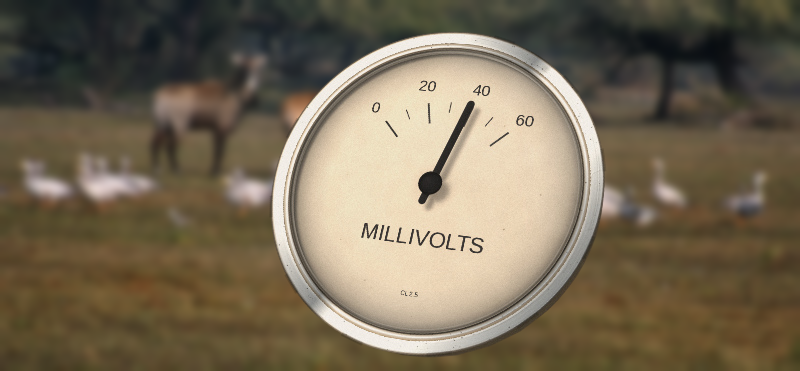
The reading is 40mV
